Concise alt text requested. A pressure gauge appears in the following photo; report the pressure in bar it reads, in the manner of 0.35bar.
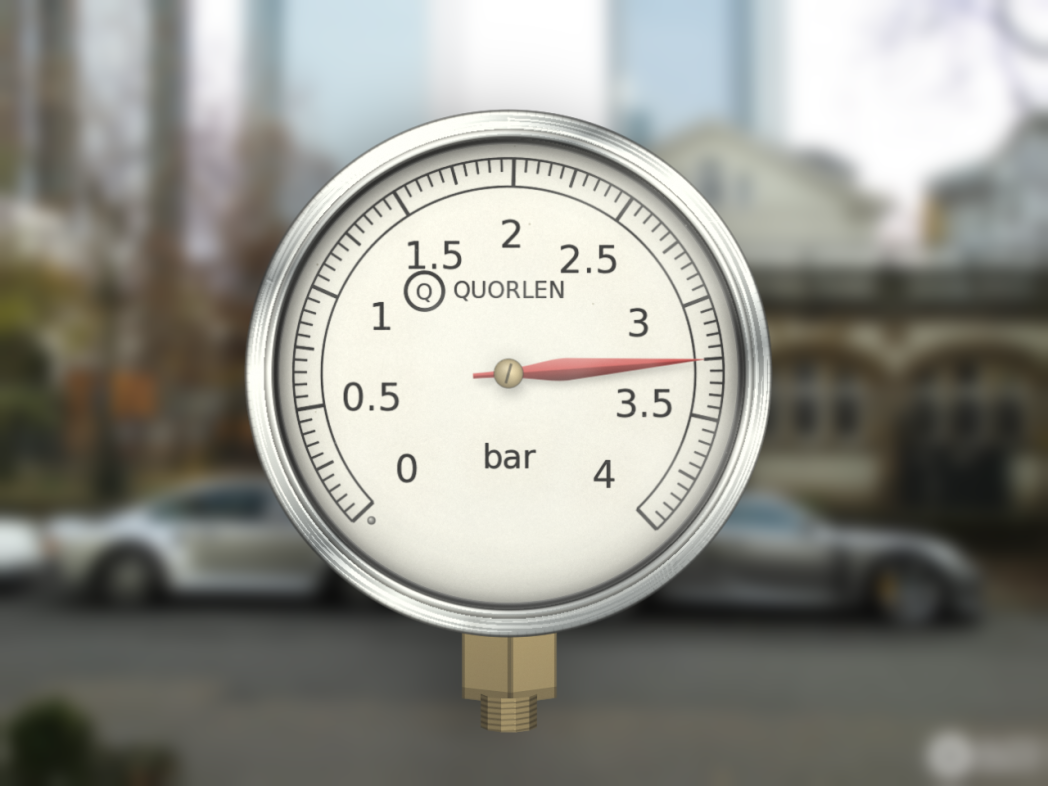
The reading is 3.25bar
